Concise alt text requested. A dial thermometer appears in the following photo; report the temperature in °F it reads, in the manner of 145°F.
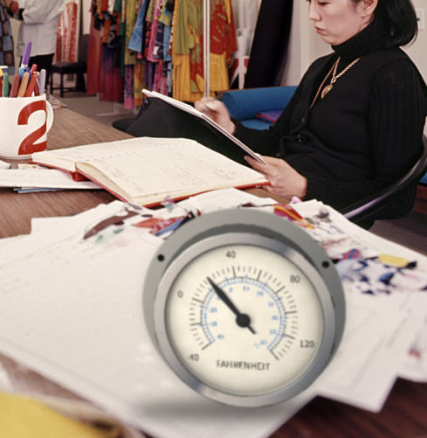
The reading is 20°F
